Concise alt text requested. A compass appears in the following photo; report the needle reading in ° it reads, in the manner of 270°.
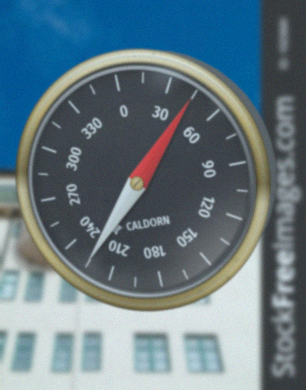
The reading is 45°
